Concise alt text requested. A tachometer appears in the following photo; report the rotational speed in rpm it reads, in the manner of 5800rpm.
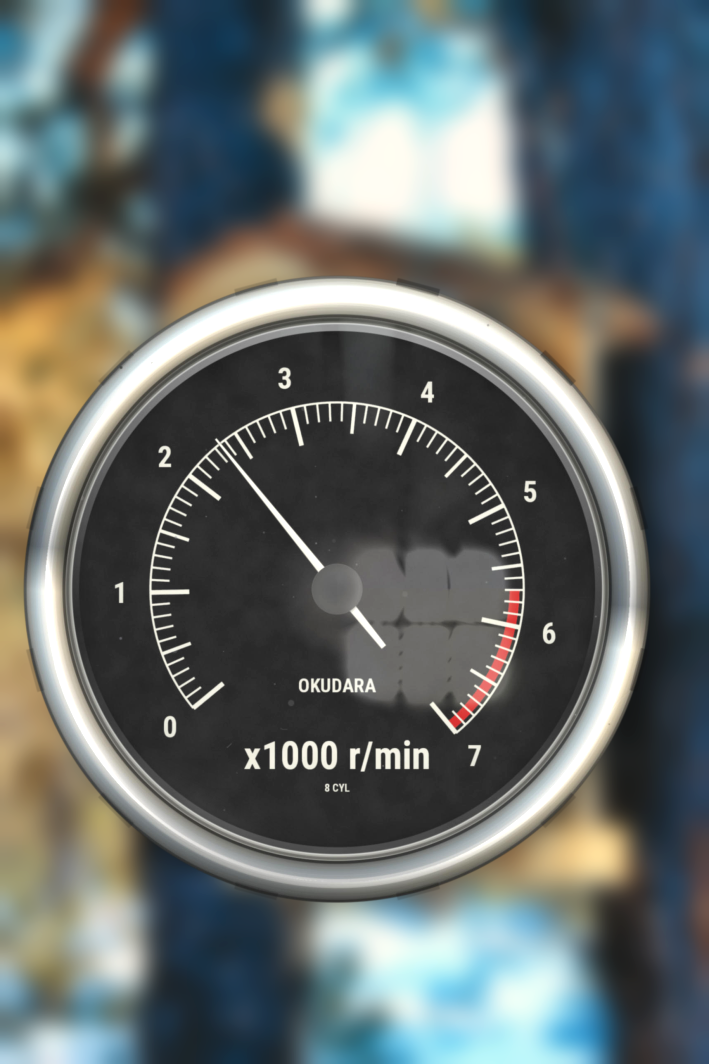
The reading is 2350rpm
